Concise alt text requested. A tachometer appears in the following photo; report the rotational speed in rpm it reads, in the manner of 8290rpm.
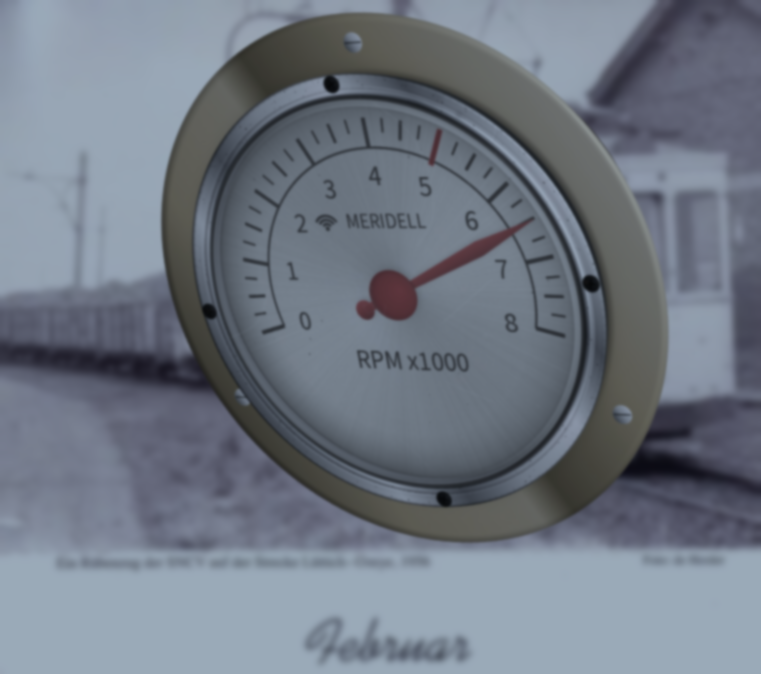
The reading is 6500rpm
